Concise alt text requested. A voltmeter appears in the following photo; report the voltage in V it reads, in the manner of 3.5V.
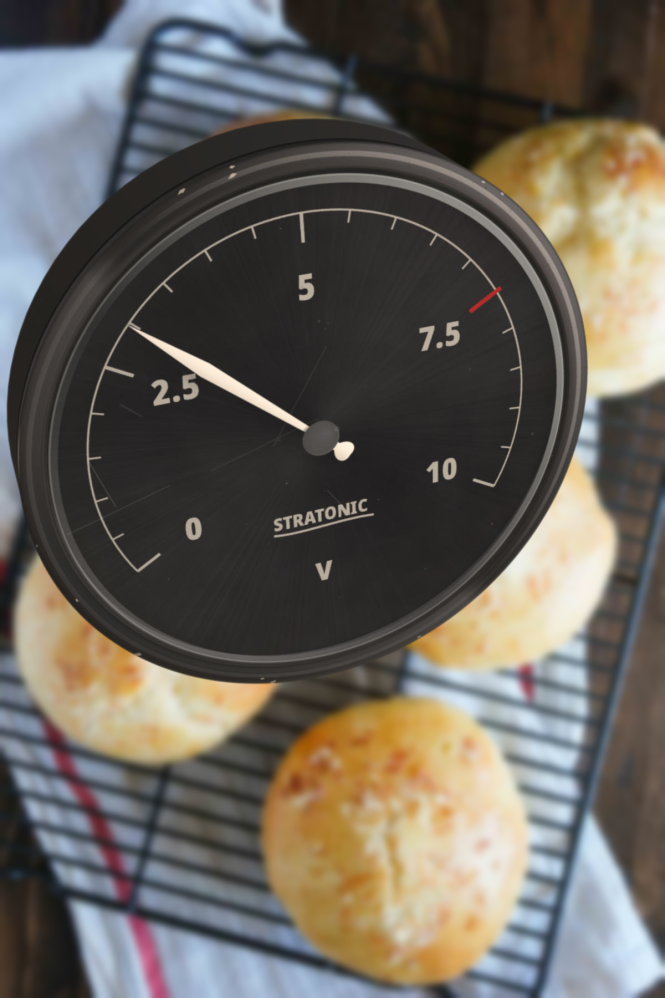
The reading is 3V
